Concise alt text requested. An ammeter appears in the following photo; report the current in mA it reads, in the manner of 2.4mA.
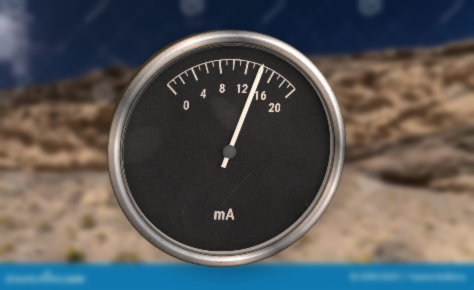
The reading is 14mA
